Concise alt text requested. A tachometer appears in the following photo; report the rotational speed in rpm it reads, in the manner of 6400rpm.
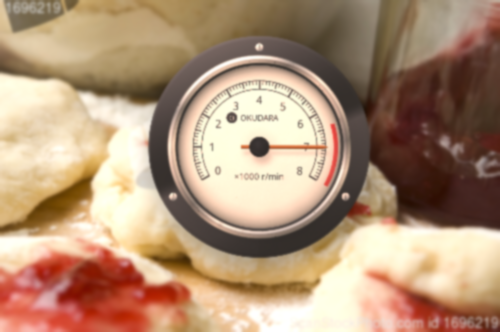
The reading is 7000rpm
